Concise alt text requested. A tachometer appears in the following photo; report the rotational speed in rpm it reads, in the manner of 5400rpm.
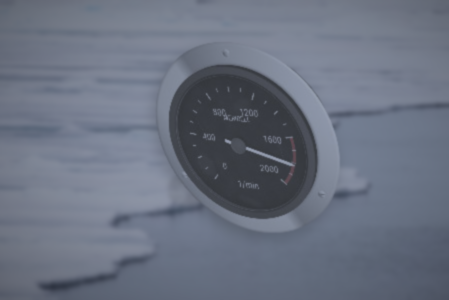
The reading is 1800rpm
